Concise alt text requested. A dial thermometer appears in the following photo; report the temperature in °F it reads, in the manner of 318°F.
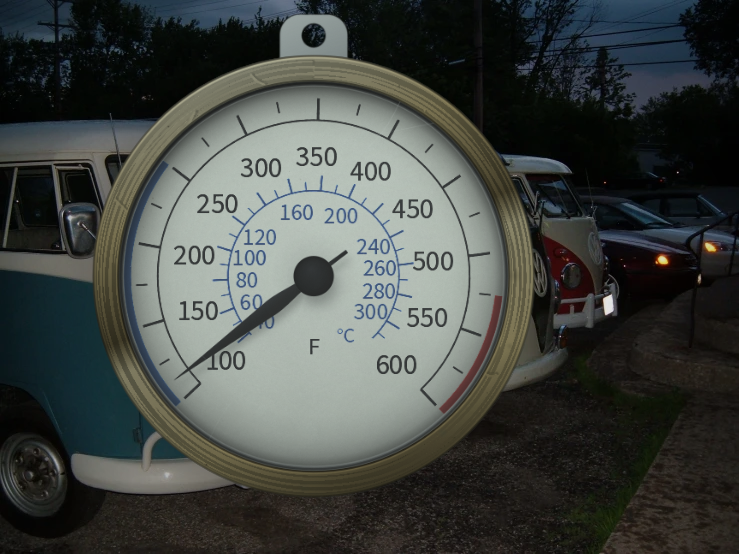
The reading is 112.5°F
